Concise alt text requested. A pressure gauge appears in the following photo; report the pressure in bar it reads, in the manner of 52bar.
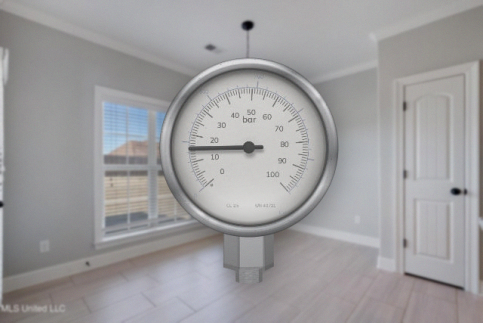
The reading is 15bar
